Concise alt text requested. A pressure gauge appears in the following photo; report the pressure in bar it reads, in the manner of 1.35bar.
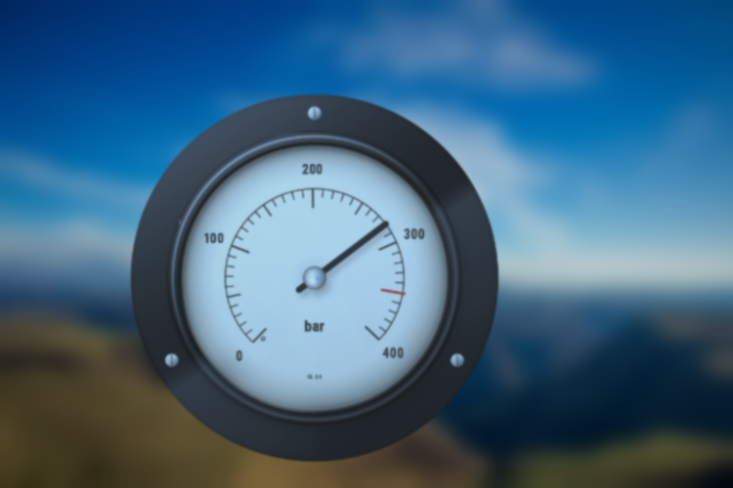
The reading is 280bar
